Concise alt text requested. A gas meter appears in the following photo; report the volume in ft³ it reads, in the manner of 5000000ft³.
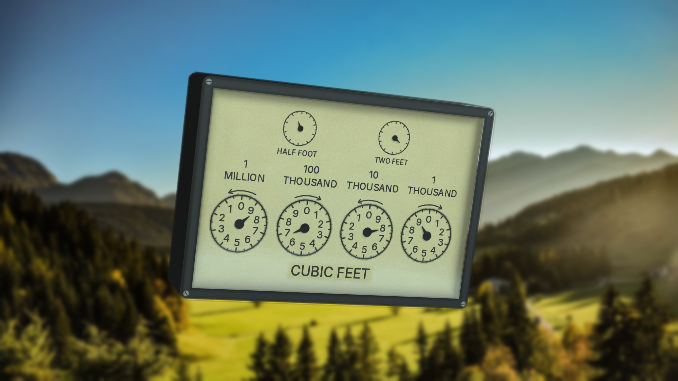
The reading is 867900ft³
